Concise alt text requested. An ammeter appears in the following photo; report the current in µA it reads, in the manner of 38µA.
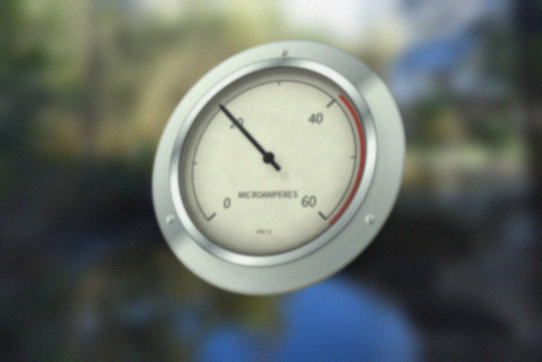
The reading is 20µA
